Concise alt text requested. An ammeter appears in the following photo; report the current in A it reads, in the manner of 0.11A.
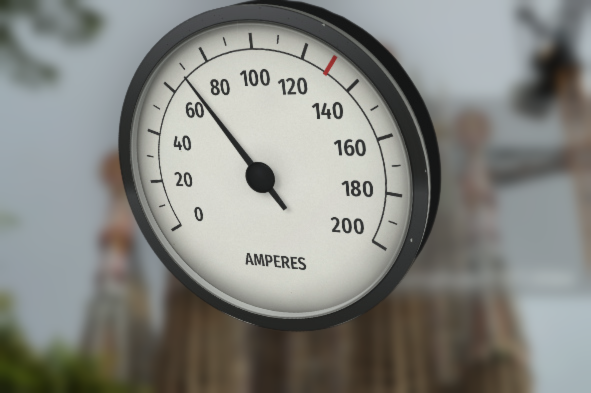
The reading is 70A
